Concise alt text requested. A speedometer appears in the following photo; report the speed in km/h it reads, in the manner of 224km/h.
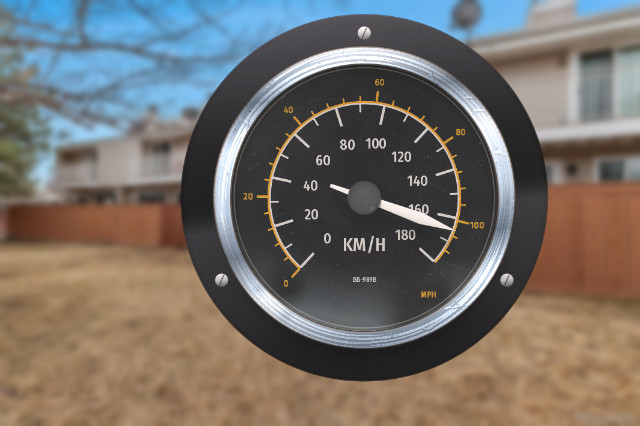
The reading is 165km/h
